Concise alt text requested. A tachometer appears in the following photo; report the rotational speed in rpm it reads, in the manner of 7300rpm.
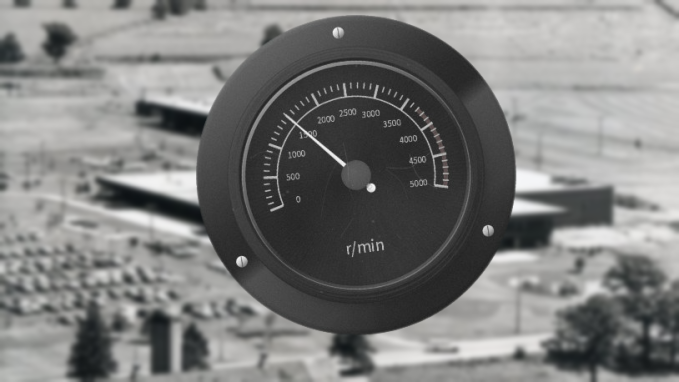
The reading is 1500rpm
